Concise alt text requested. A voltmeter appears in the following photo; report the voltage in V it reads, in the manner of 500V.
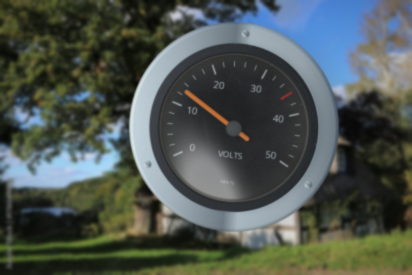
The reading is 13V
